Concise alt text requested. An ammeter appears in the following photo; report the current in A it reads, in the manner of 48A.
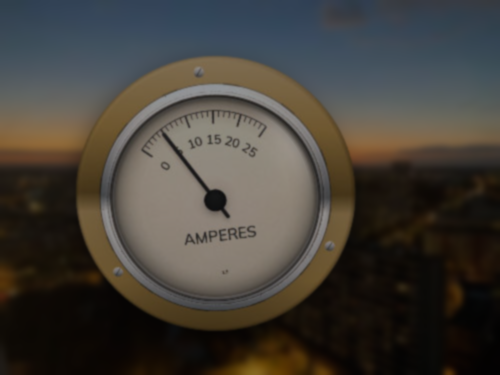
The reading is 5A
